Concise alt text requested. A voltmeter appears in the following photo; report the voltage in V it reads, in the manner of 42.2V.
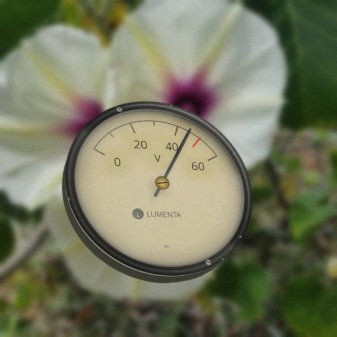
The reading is 45V
